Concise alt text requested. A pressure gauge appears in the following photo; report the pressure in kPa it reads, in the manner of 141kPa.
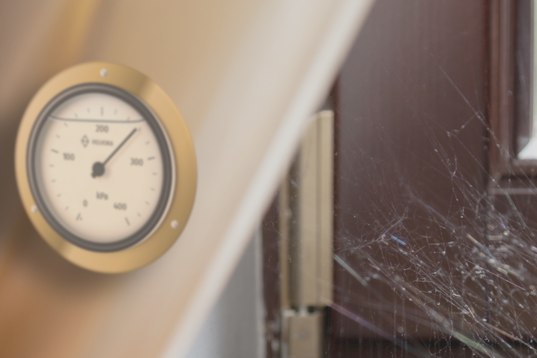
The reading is 260kPa
